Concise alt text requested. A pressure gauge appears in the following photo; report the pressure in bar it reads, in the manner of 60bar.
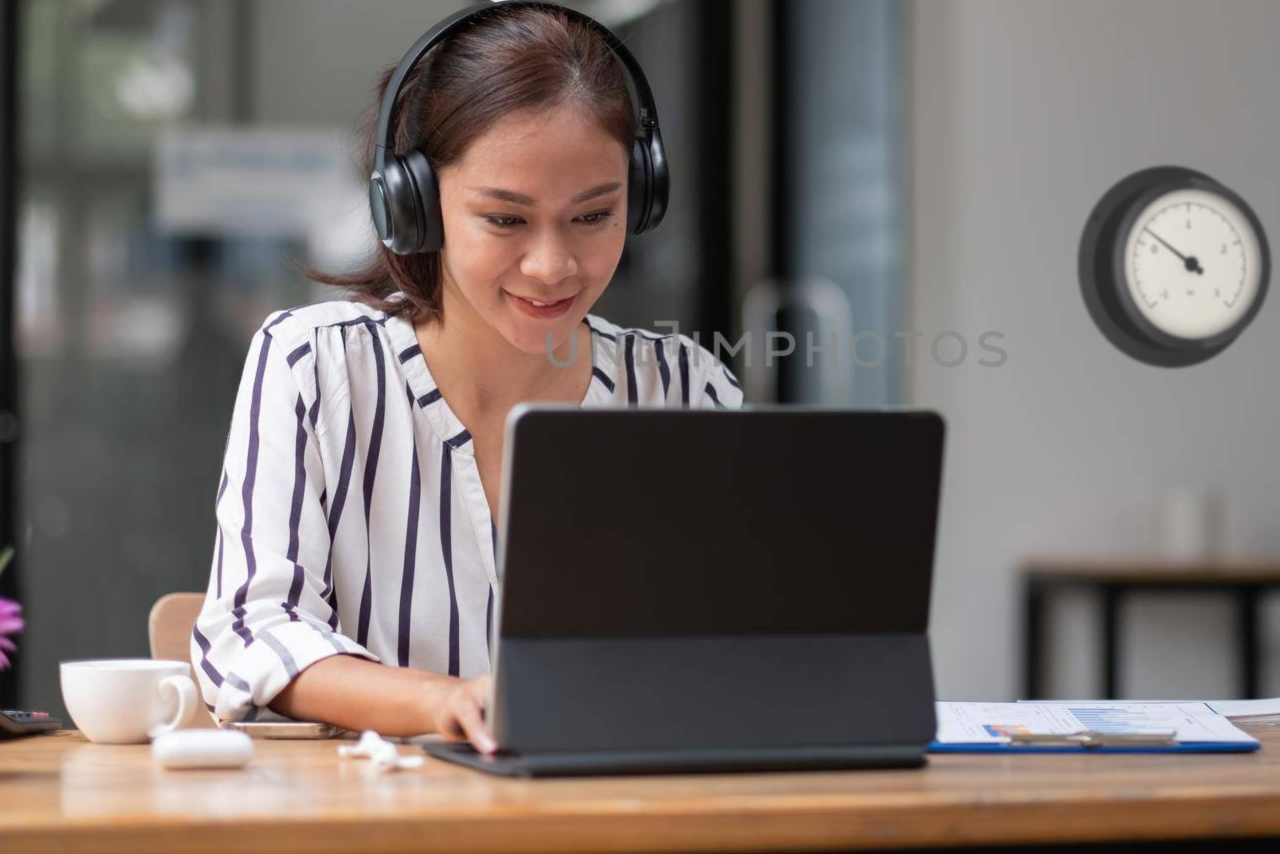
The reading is 0.2bar
